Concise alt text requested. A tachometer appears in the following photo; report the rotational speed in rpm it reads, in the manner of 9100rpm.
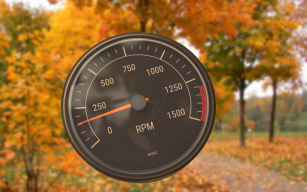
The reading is 150rpm
